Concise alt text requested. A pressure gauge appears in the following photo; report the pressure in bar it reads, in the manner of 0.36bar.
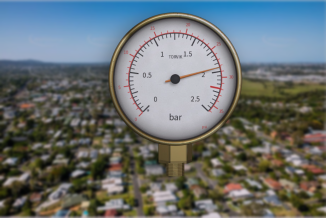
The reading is 1.95bar
